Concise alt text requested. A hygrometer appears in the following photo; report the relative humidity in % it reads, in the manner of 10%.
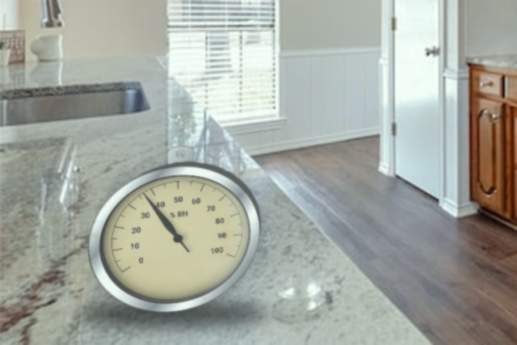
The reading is 37.5%
